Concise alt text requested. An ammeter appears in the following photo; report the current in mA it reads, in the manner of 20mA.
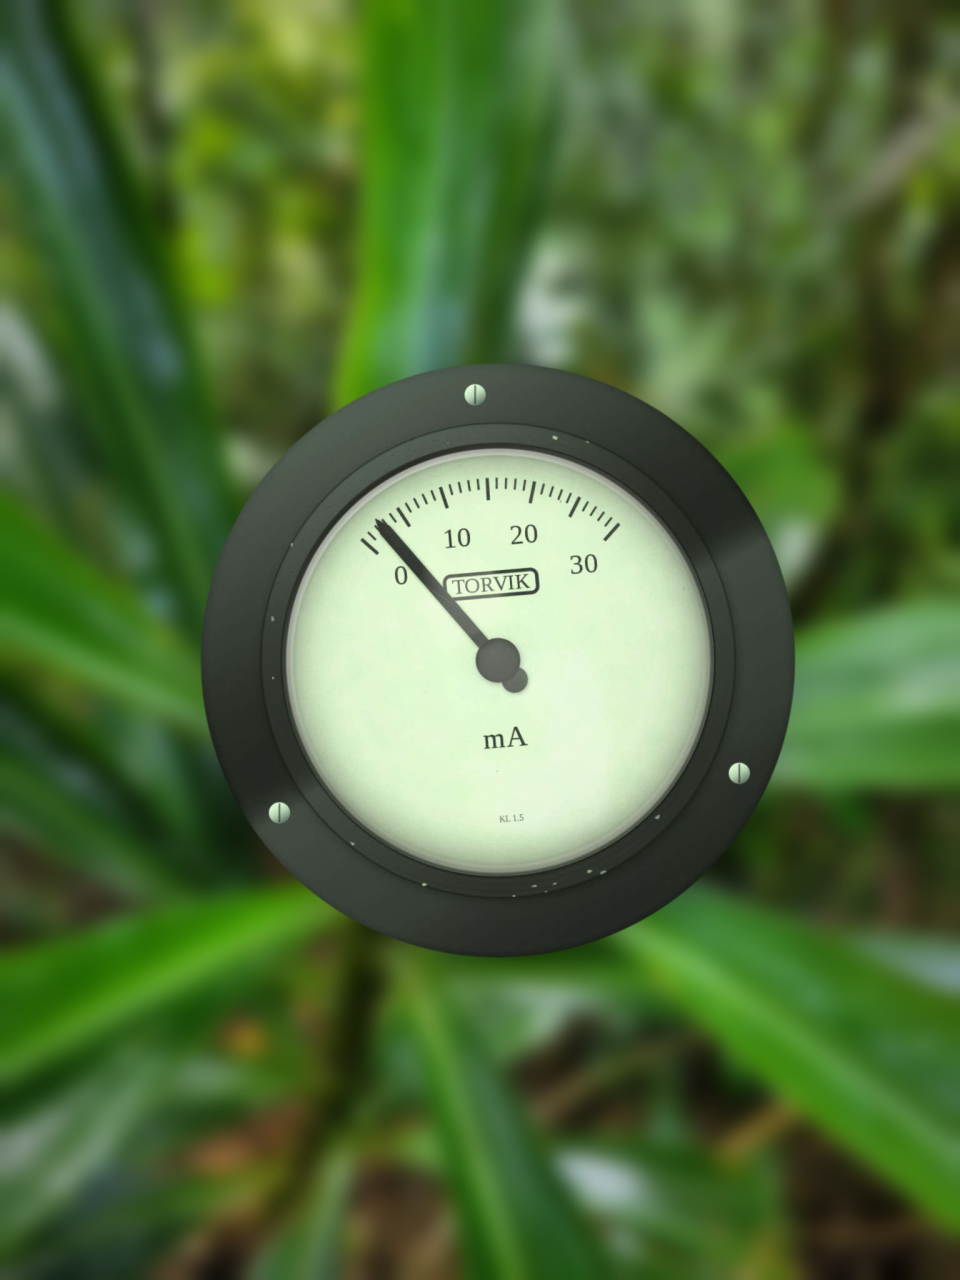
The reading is 2.5mA
